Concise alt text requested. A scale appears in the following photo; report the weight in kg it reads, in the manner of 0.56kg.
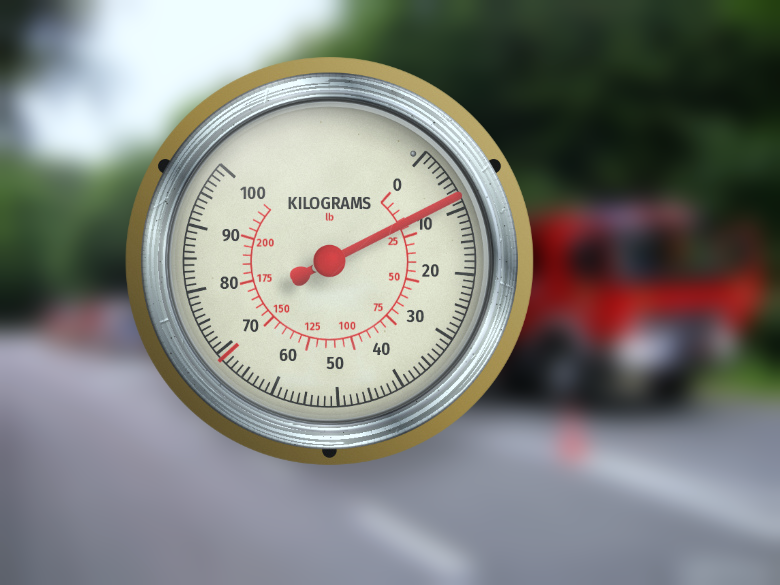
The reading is 8kg
